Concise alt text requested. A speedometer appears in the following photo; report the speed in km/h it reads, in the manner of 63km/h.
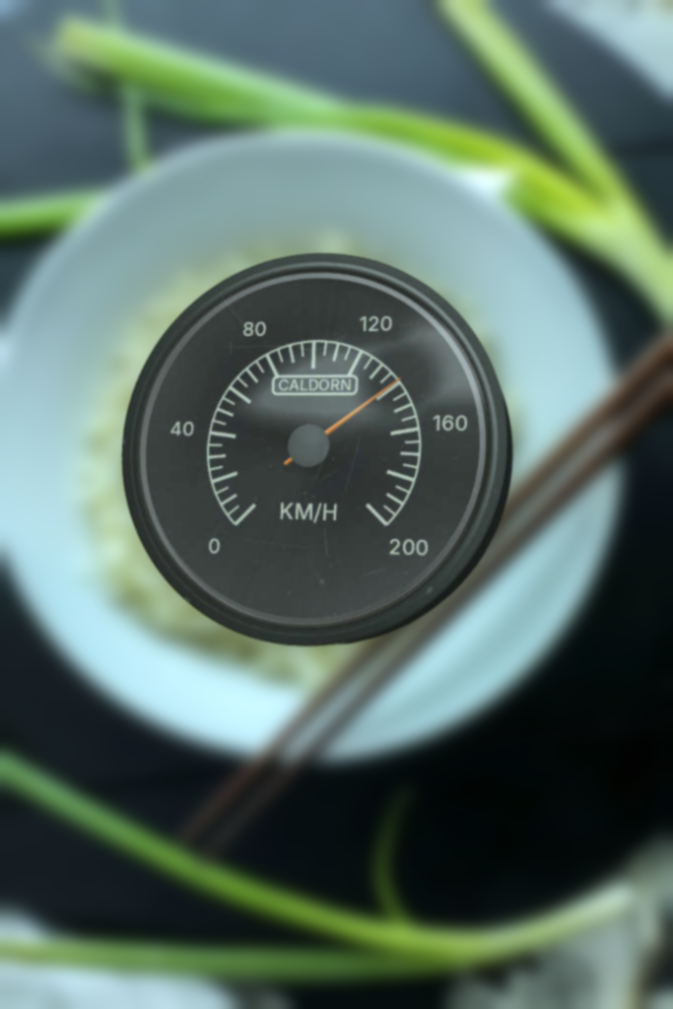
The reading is 140km/h
